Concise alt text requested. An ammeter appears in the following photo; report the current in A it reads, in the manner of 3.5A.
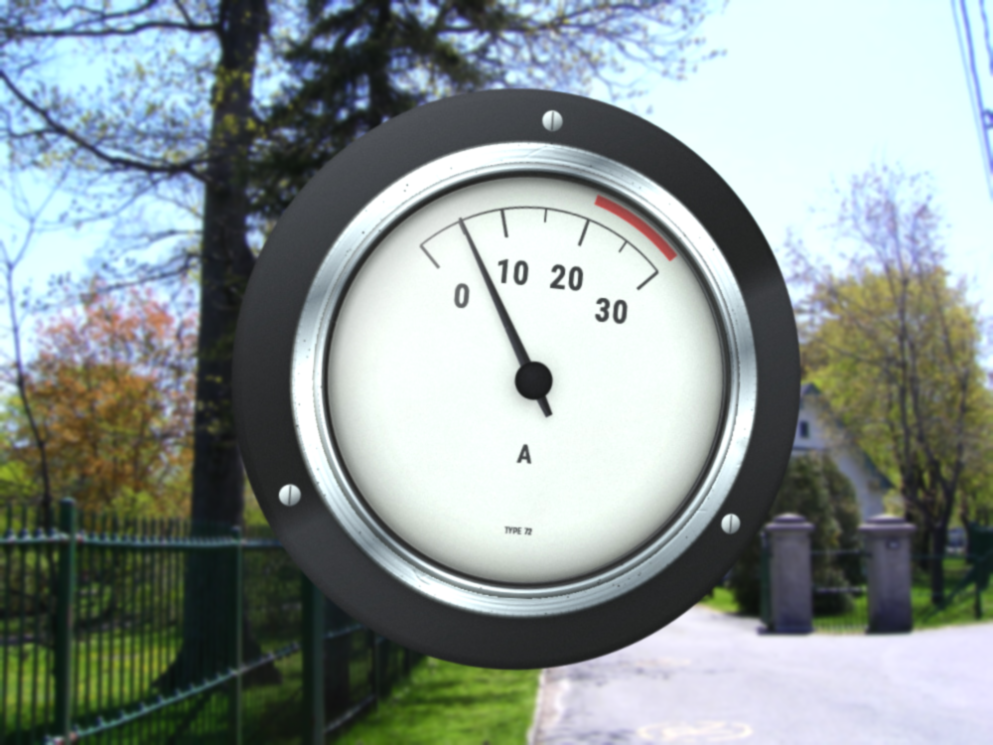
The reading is 5A
